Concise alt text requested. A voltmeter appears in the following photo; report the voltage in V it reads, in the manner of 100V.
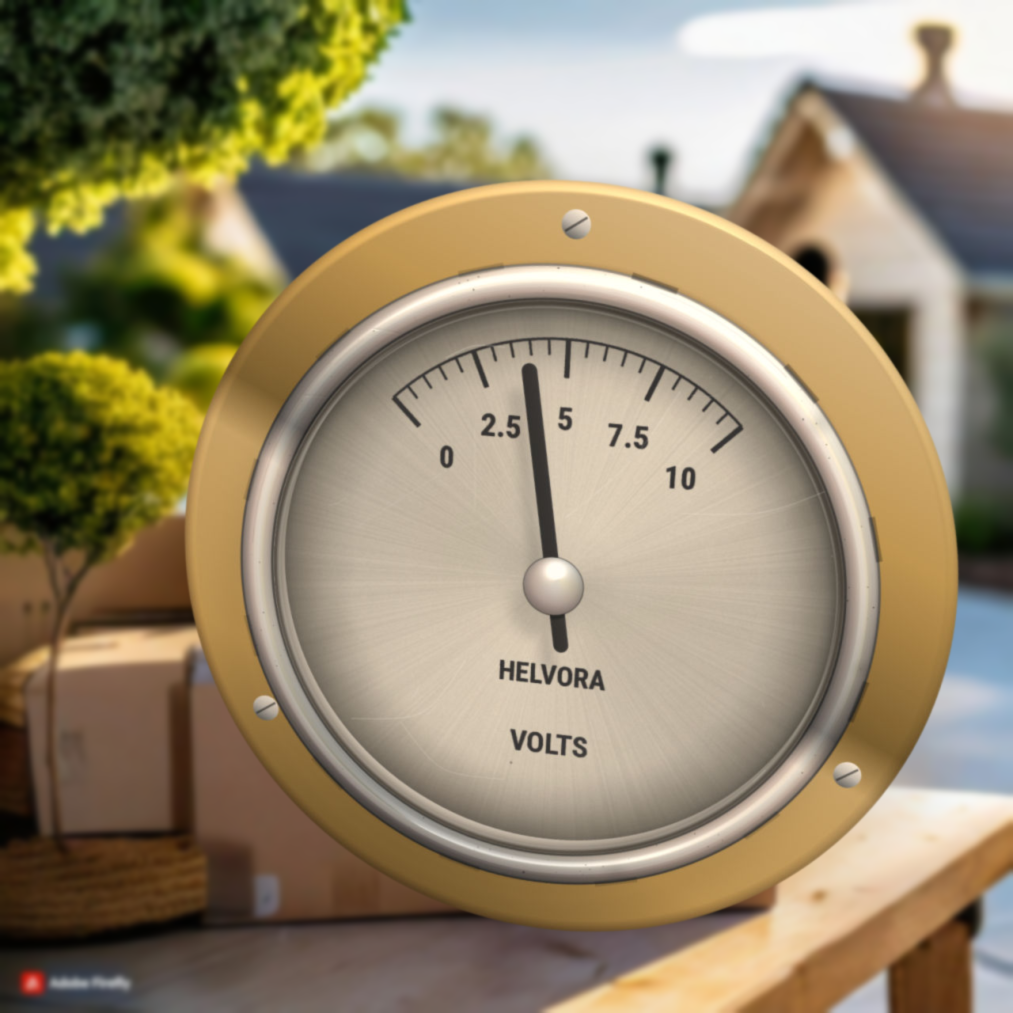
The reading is 4V
